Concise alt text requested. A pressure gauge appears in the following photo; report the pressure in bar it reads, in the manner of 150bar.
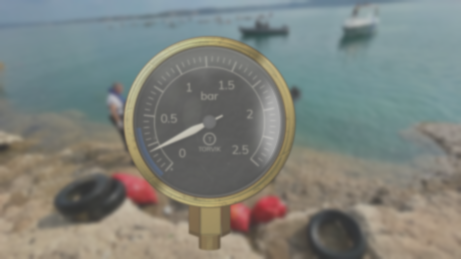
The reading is 0.2bar
